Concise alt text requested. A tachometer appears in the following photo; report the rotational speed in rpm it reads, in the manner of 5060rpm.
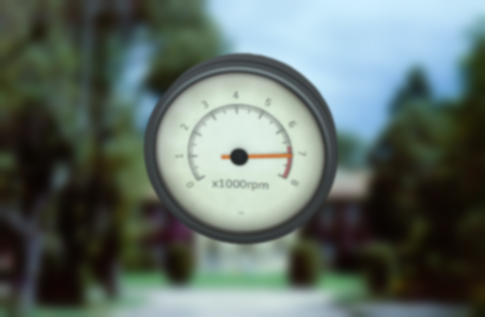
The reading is 7000rpm
